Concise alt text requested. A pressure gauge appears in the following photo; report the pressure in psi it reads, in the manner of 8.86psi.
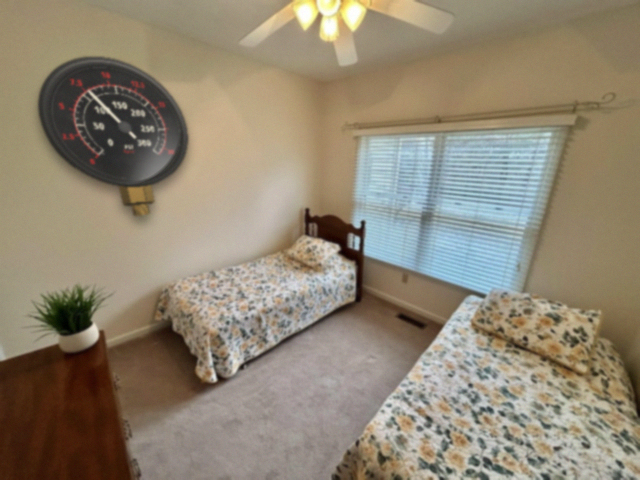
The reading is 110psi
